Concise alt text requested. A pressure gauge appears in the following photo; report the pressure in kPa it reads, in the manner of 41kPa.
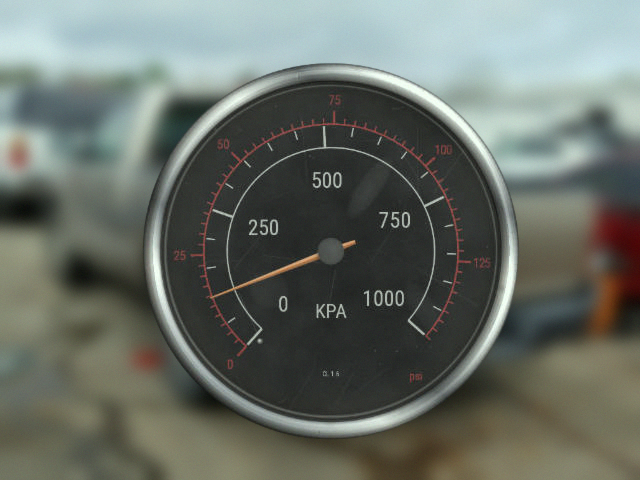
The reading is 100kPa
